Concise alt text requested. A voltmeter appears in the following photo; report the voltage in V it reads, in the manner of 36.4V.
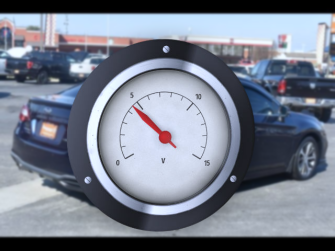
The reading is 4.5V
